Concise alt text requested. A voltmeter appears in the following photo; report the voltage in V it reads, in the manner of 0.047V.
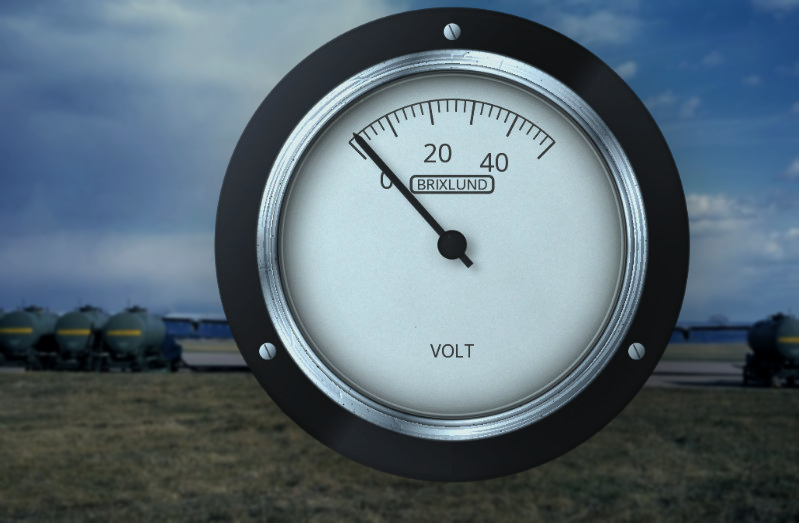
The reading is 2V
